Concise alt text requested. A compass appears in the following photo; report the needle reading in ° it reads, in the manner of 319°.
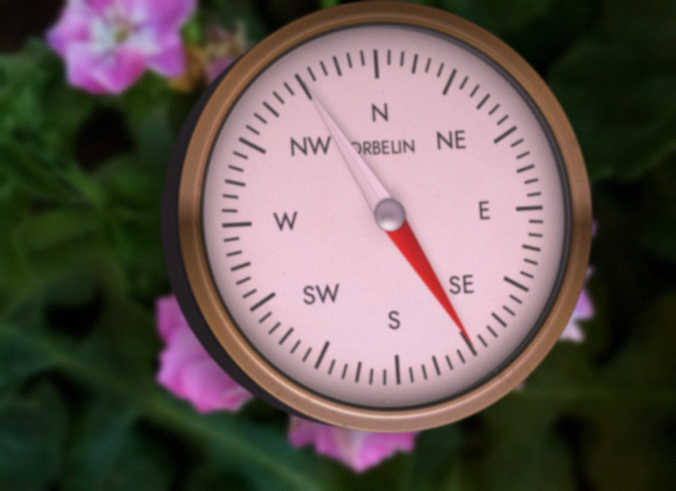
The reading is 150°
